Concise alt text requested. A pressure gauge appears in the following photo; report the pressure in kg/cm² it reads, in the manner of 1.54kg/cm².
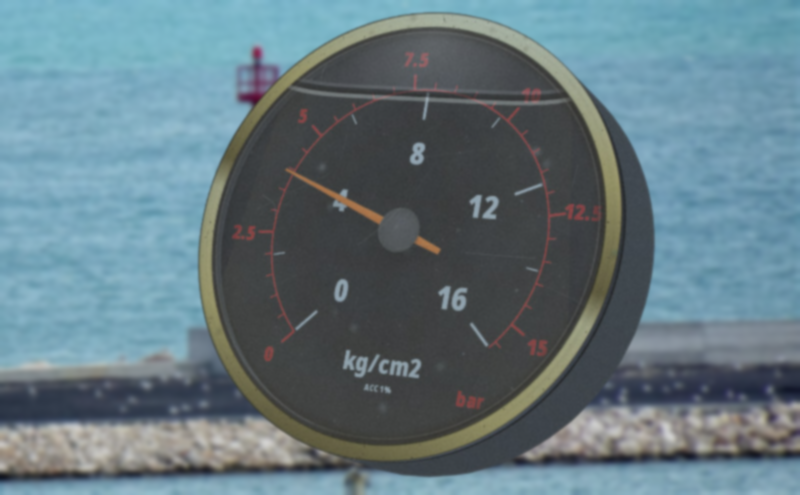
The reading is 4kg/cm²
